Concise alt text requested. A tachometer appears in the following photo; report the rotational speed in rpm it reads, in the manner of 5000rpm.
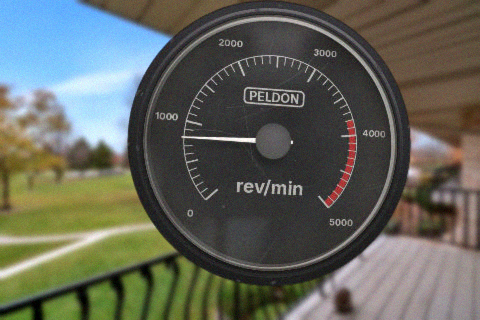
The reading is 800rpm
